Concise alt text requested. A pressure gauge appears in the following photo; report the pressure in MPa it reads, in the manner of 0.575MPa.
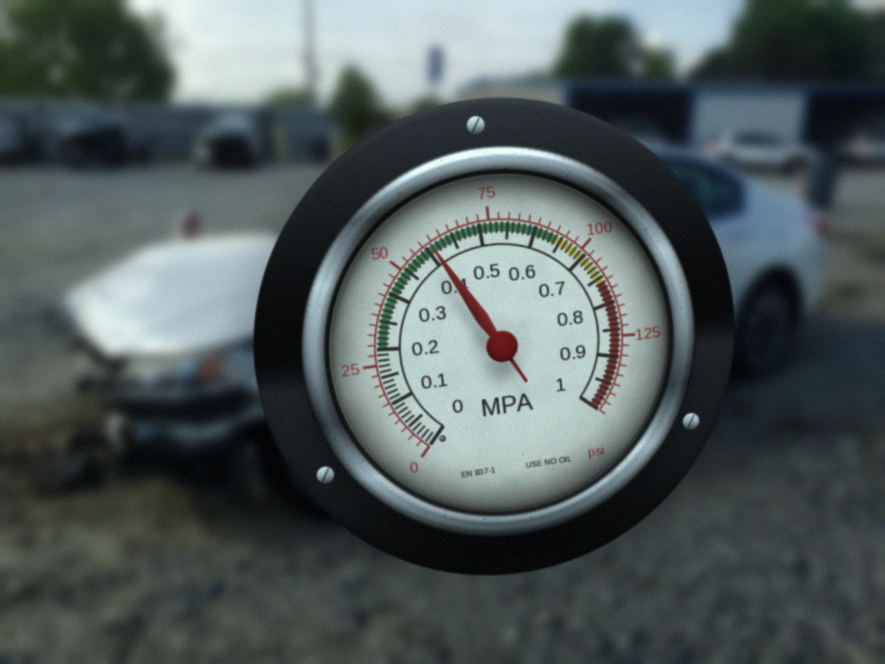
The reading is 0.41MPa
